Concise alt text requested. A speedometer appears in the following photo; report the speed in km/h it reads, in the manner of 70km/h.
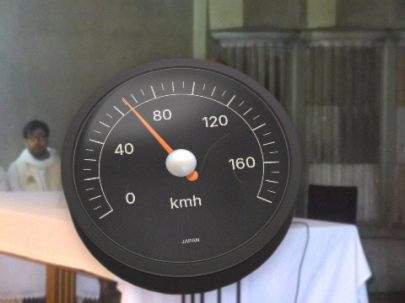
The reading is 65km/h
